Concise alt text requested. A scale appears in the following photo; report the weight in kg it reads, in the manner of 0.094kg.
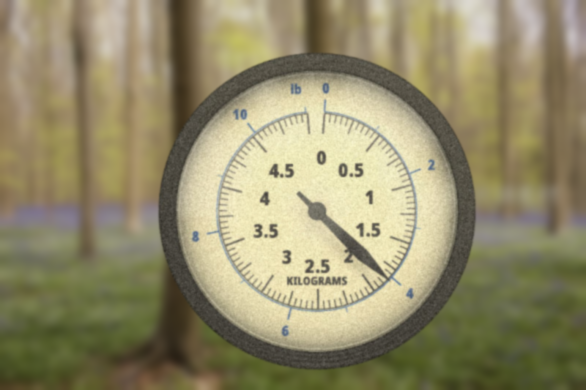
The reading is 1.85kg
